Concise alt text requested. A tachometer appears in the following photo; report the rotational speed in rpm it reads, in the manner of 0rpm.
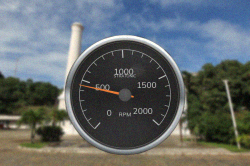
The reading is 450rpm
